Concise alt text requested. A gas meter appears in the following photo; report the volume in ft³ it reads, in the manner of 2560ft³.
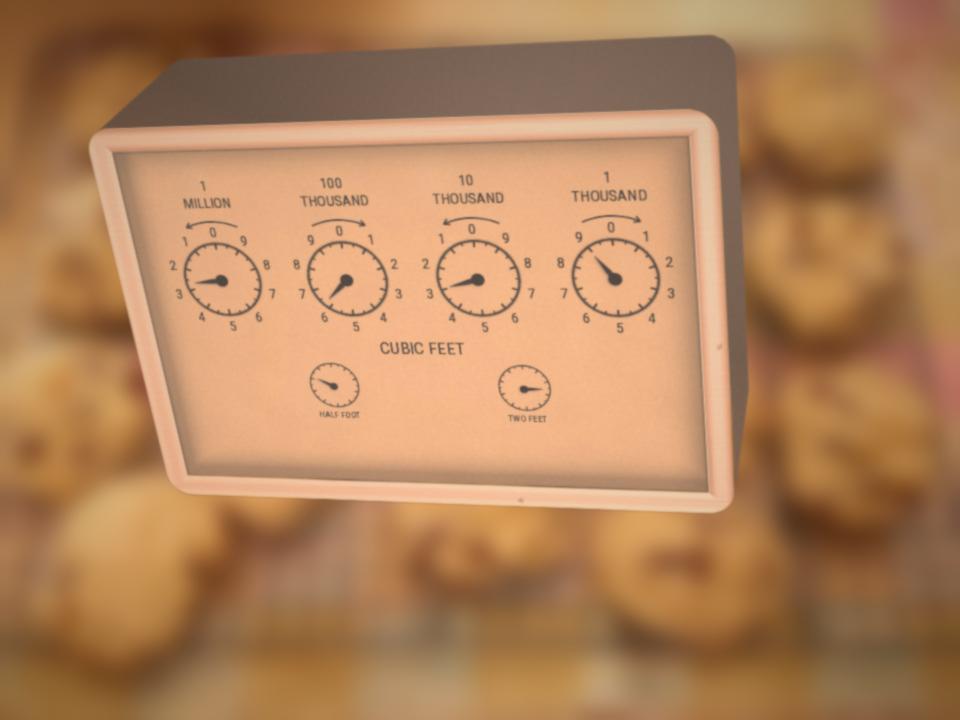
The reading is 262900ft³
